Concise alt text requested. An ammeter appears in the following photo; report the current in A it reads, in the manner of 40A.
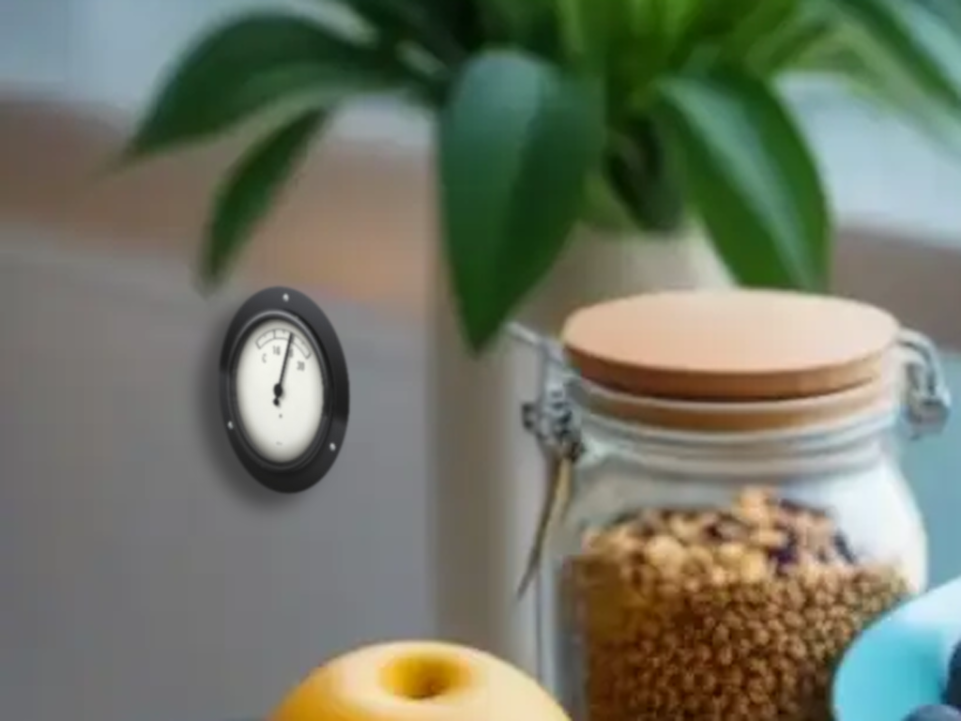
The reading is 20A
